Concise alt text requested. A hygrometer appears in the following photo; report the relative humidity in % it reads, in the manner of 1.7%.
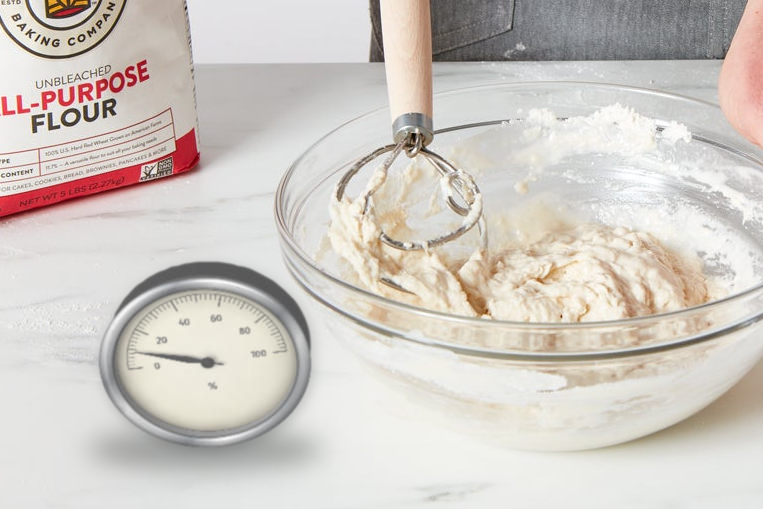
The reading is 10%
